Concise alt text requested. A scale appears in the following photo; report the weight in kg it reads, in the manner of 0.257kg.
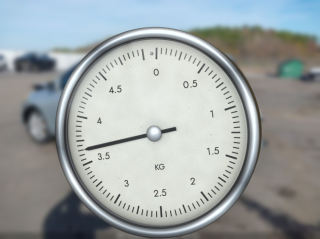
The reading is 3.65kg
